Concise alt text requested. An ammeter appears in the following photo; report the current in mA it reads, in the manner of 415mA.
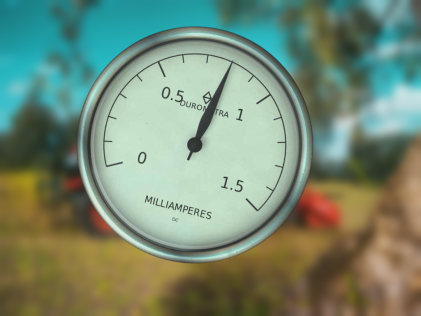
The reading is 0.8mA
